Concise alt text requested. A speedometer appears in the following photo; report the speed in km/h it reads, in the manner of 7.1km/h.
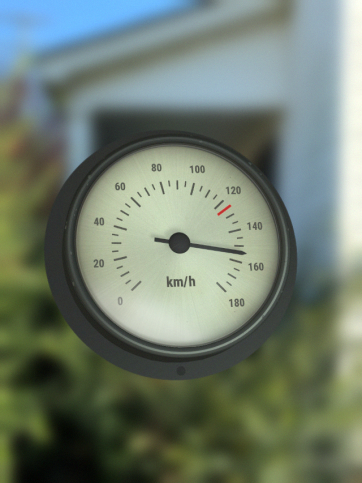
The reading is 155km/h
